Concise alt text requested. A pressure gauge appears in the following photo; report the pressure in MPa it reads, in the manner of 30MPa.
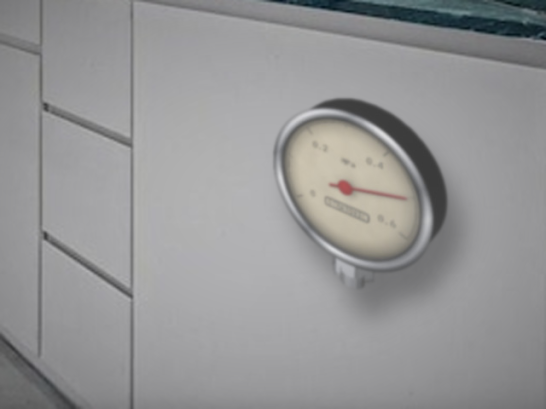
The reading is 0.5MPa
